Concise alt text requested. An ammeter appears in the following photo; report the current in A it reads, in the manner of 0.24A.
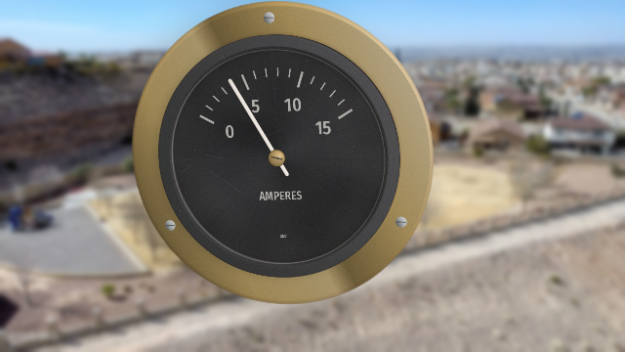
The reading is 4A
